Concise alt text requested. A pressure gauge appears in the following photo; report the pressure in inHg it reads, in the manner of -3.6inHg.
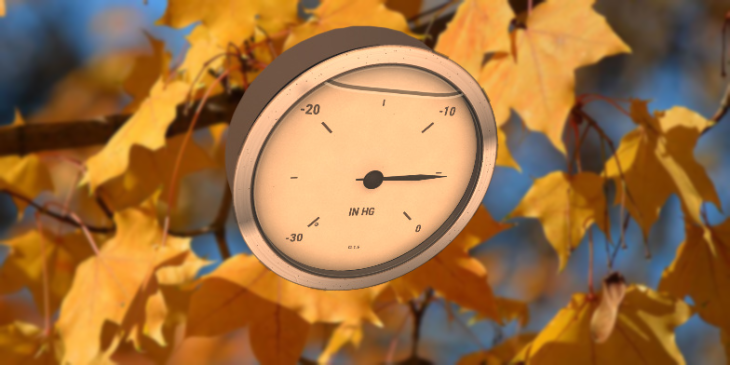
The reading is -5inHg
